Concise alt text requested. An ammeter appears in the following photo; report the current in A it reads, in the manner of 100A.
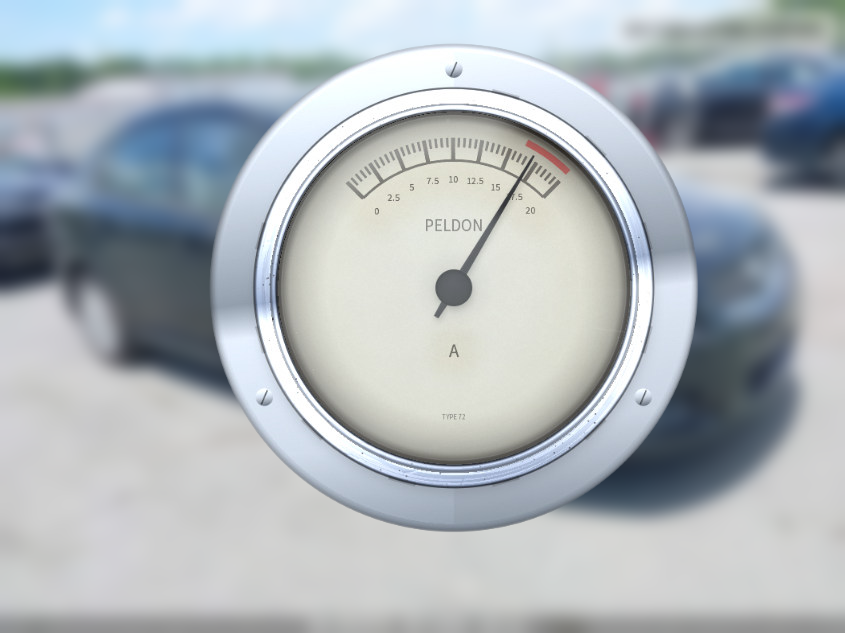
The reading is 17A
